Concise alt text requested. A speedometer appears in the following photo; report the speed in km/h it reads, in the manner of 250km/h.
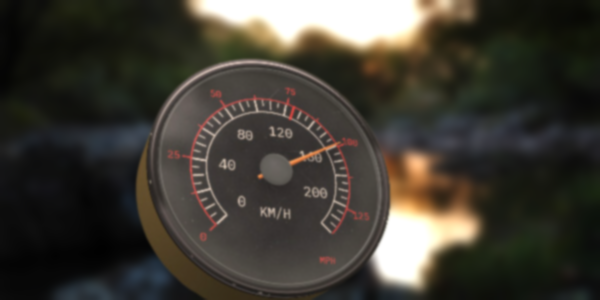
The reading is 160km/h
